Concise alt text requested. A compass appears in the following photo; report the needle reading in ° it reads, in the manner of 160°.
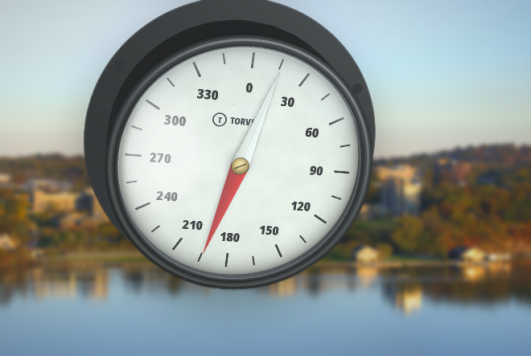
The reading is 195°
